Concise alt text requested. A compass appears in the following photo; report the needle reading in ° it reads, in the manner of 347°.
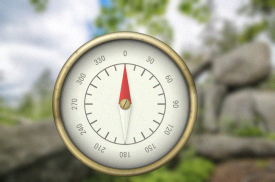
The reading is 0°
